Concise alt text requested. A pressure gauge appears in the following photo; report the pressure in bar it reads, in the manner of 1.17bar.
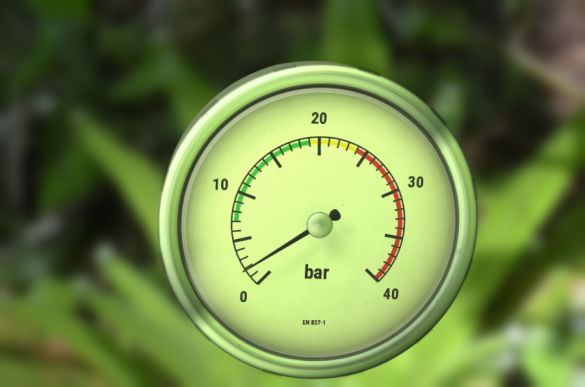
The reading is 2bar
